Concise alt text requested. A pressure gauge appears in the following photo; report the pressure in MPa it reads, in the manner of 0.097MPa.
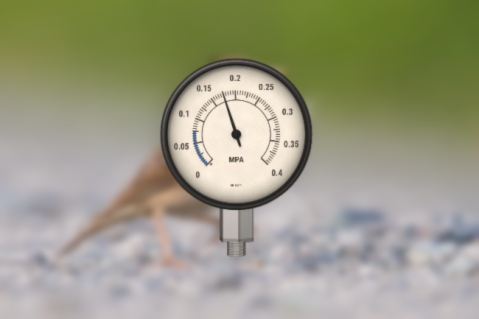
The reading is 0.175MPa
